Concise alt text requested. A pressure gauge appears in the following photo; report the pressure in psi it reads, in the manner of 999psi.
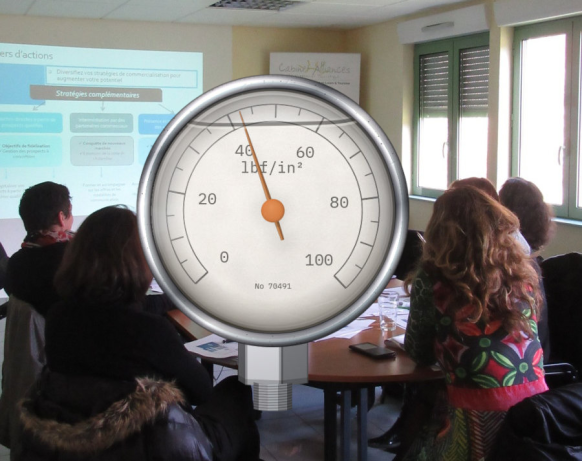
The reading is 42.5psi
